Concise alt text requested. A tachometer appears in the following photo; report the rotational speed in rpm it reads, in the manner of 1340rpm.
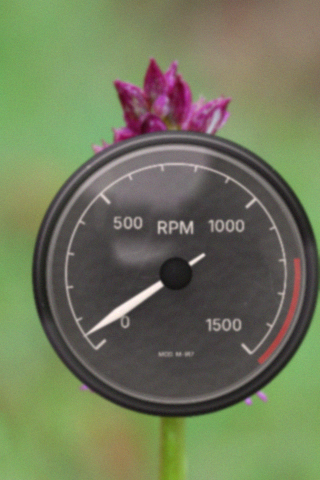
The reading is 50rpm
